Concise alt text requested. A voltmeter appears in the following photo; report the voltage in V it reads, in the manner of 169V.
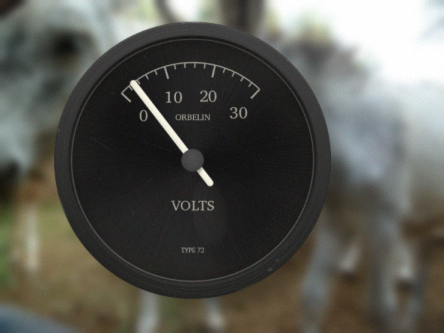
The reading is 3V
